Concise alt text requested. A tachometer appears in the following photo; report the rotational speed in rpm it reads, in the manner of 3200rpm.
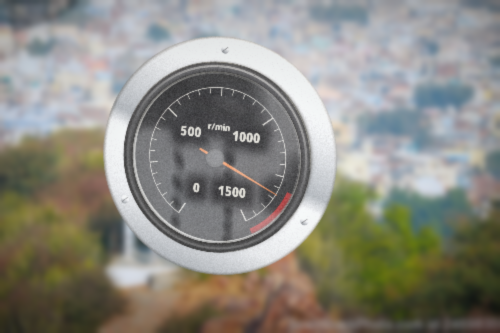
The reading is 1325rpm
